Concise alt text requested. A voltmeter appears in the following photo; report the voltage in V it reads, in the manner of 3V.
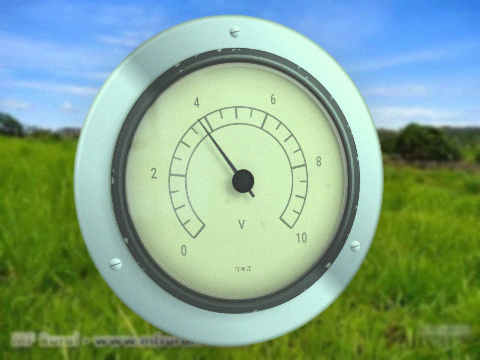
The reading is 3.75V
